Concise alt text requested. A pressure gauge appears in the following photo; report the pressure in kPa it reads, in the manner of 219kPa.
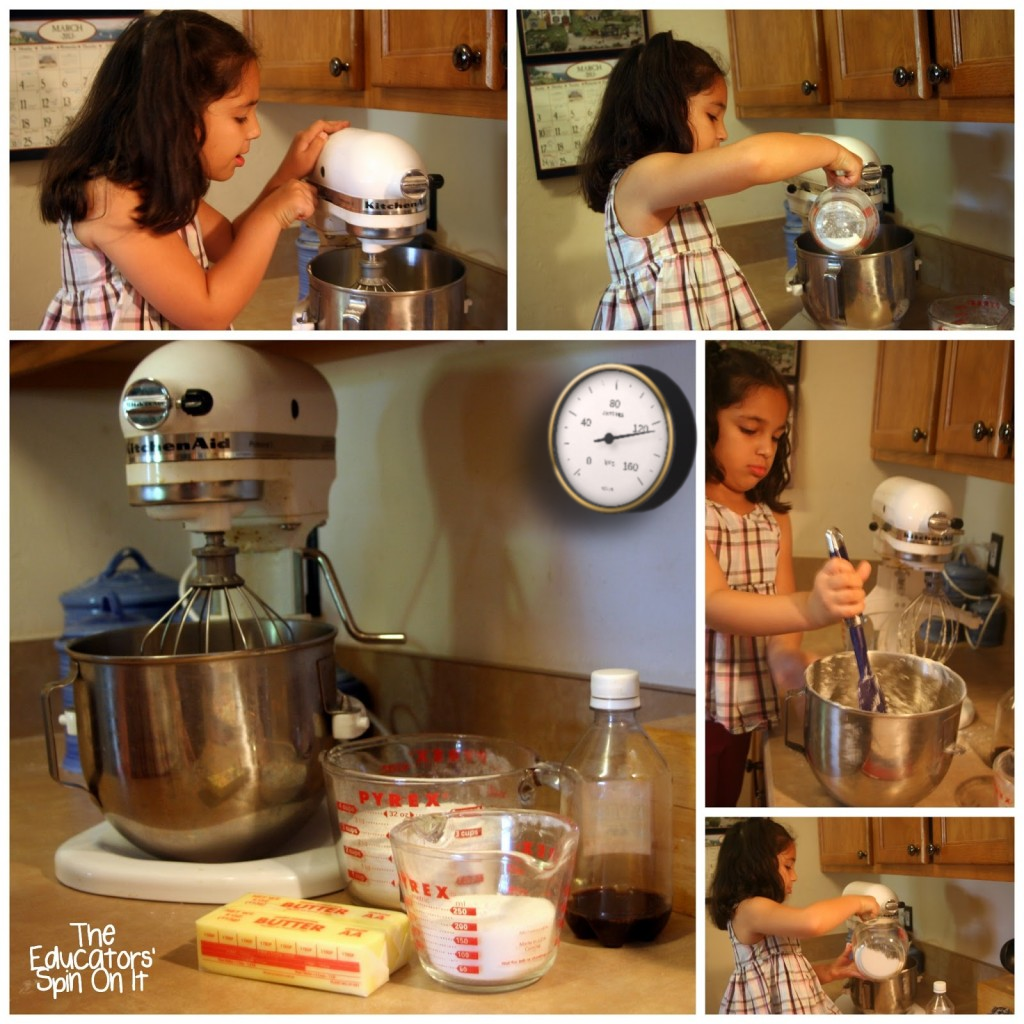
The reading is 125kPa
